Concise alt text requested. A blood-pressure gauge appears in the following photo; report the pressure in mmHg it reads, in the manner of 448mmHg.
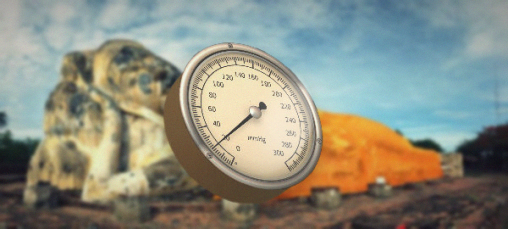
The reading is 20mmHg
